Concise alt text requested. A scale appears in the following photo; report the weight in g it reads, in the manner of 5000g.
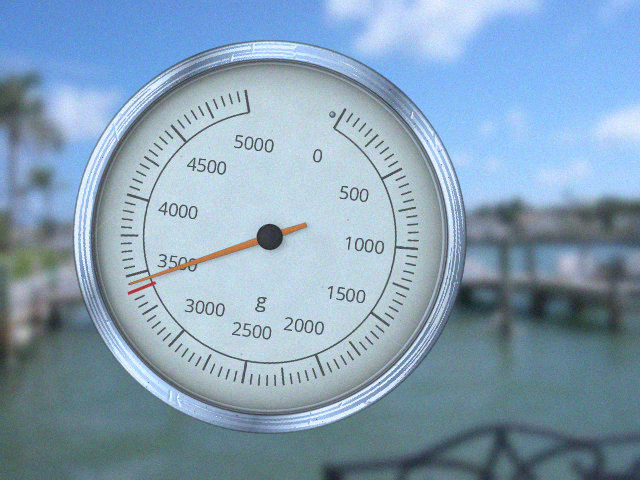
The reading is 3450g
